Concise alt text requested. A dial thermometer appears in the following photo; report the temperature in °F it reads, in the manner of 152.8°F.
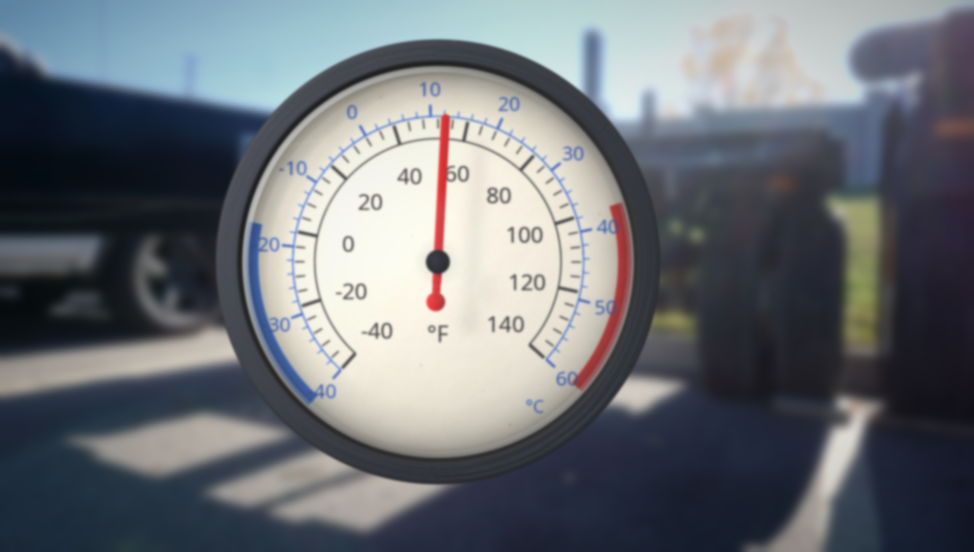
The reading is 54°F
